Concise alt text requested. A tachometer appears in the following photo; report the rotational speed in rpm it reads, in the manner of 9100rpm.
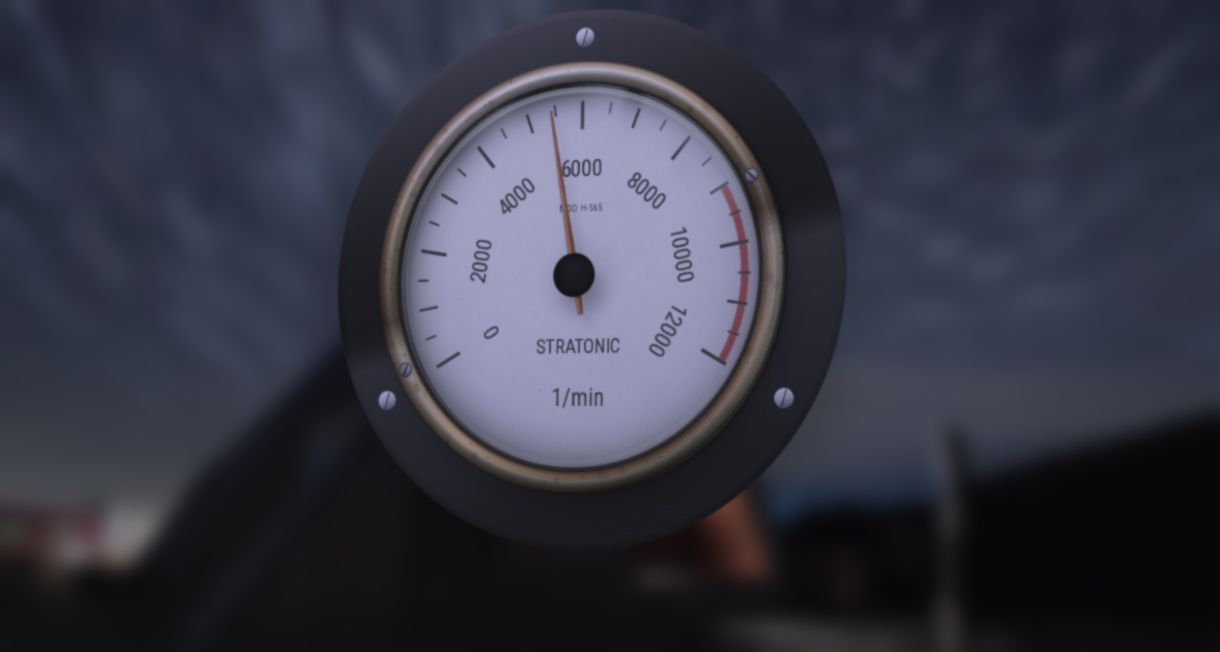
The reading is 5500rpm
